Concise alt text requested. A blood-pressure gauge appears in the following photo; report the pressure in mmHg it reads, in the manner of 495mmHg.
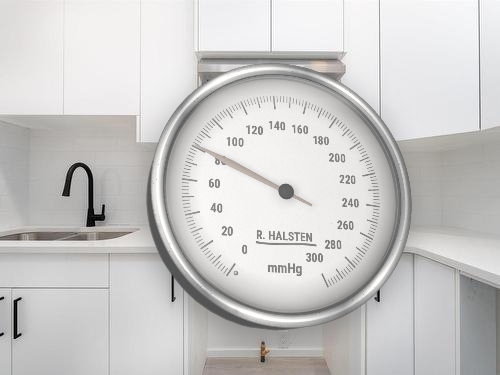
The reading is 80mmHg
